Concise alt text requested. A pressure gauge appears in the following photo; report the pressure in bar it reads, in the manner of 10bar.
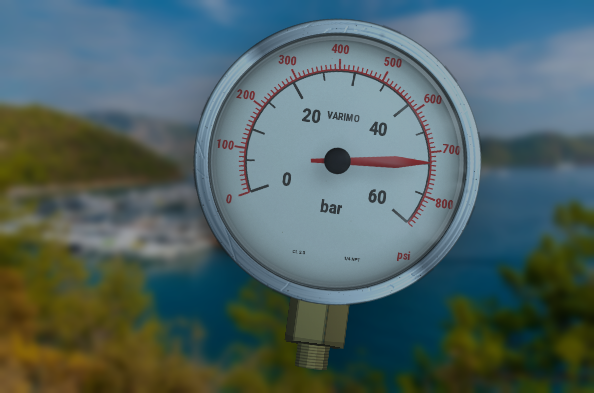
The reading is 50bar
